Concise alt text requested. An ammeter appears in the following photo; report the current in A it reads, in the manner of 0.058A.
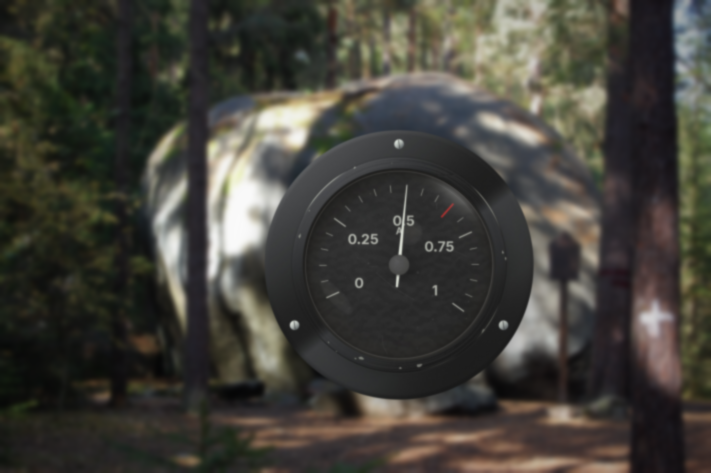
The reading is 0.5A
